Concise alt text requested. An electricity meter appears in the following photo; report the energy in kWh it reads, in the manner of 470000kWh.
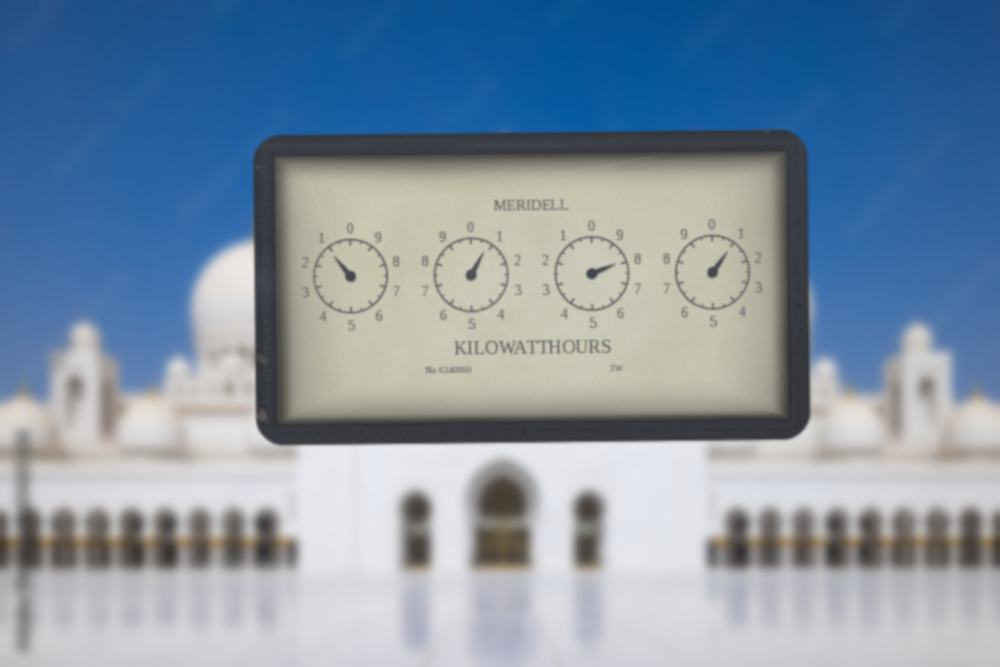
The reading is 1081kWh
